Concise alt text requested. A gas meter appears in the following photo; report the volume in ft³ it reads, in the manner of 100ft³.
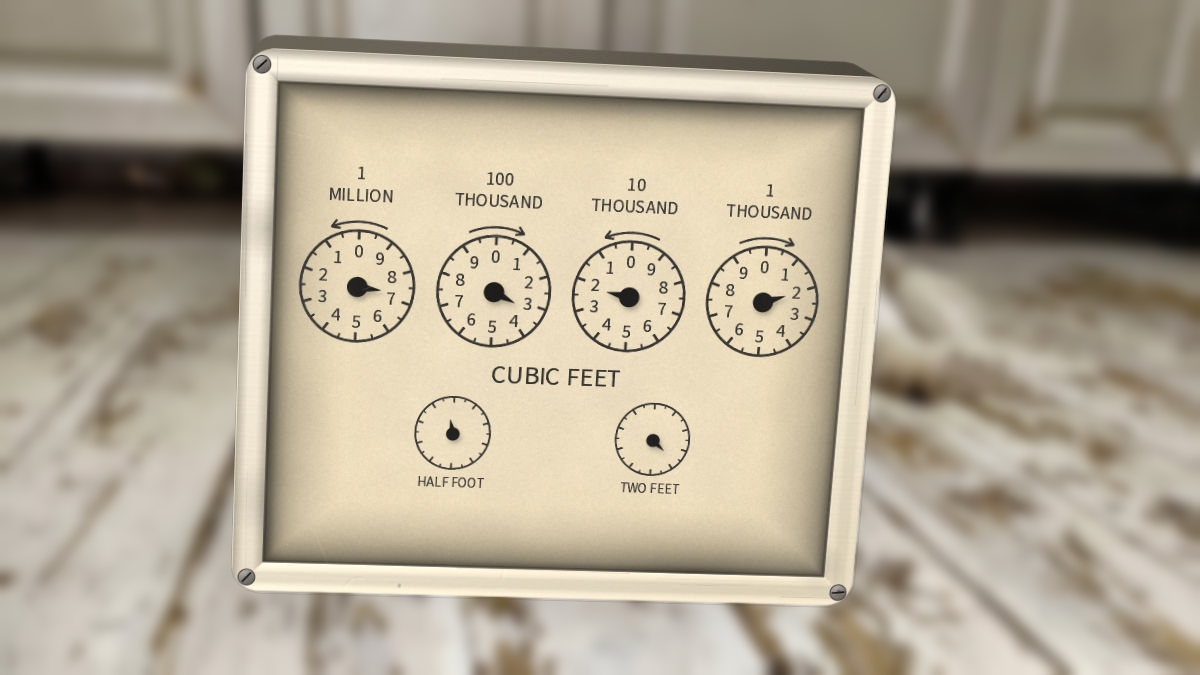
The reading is 732200ft³
